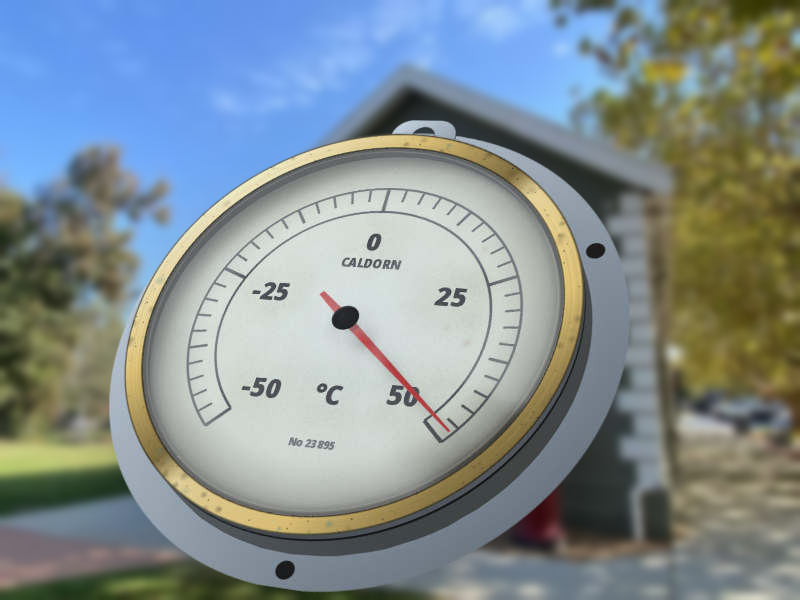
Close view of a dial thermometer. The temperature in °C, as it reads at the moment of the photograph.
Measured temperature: 48.75 °C
